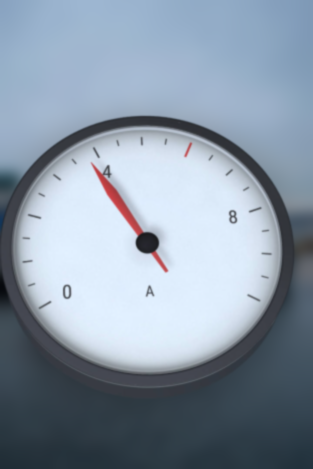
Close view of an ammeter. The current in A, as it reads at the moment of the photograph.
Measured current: 3.75 A
